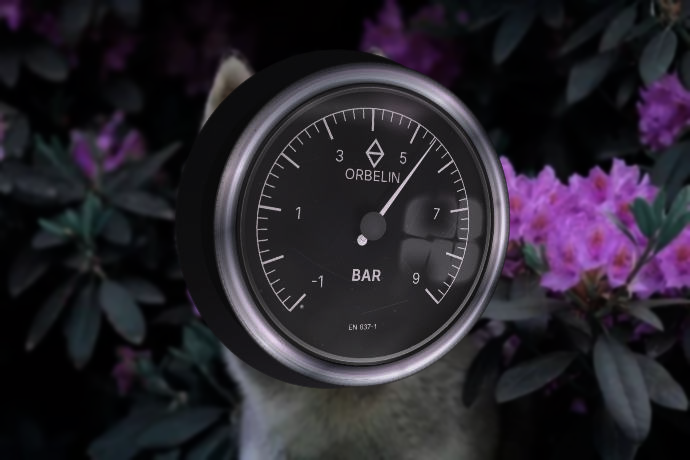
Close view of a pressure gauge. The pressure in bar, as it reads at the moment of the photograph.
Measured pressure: 5.4 bar
